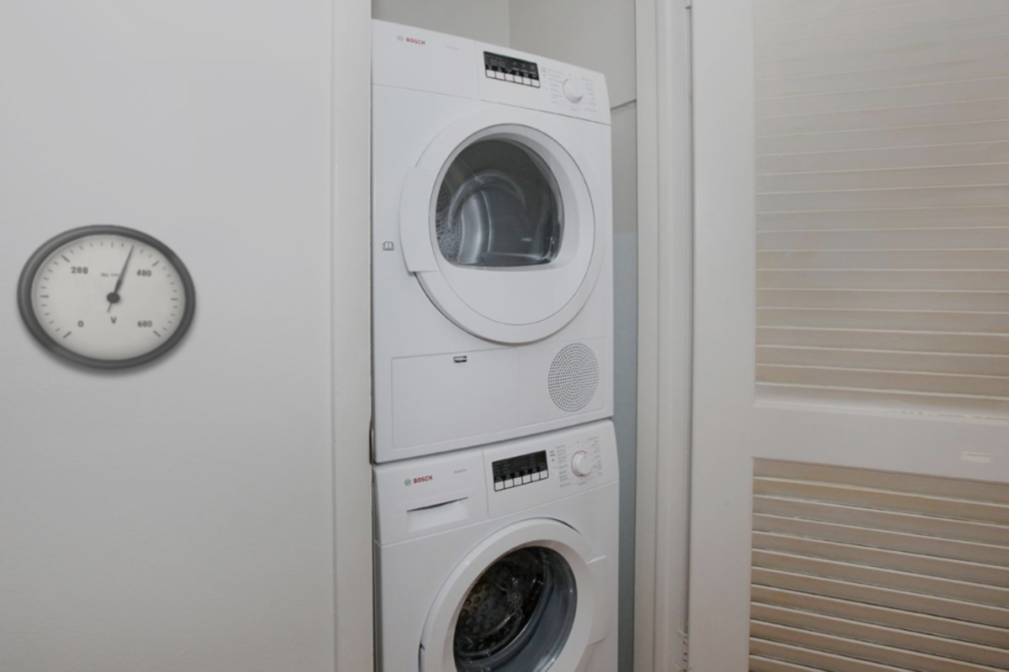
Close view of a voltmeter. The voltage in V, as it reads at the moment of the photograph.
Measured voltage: 340 V
